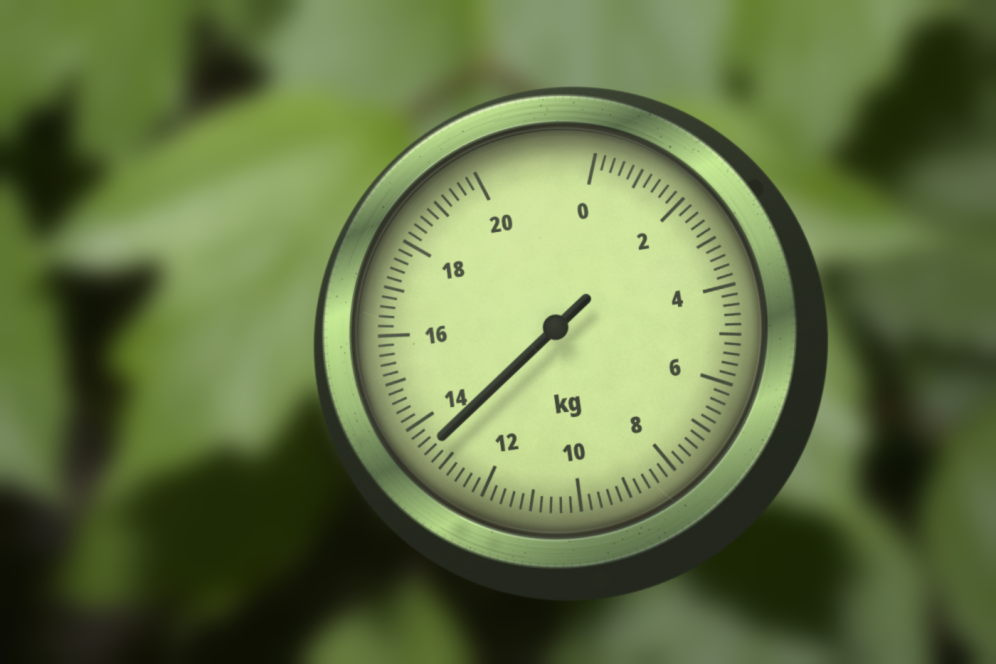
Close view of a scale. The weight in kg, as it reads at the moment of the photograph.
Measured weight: 13.4 kg
